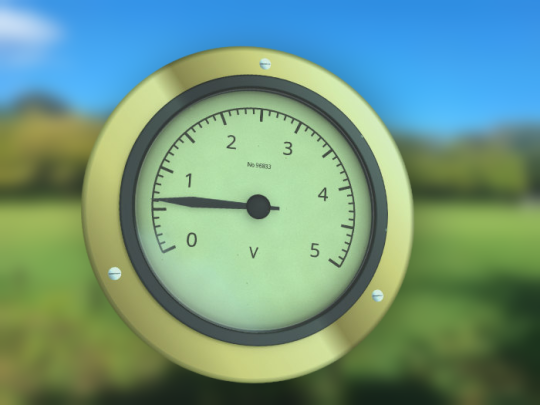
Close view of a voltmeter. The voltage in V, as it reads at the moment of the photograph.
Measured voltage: 0.6 V
